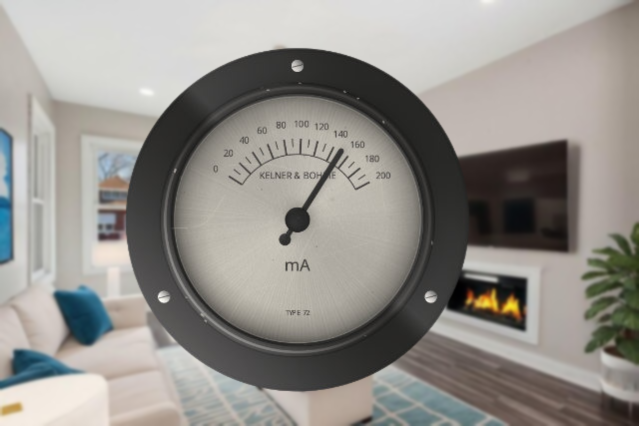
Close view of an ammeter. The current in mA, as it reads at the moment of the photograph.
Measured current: 150 mA
